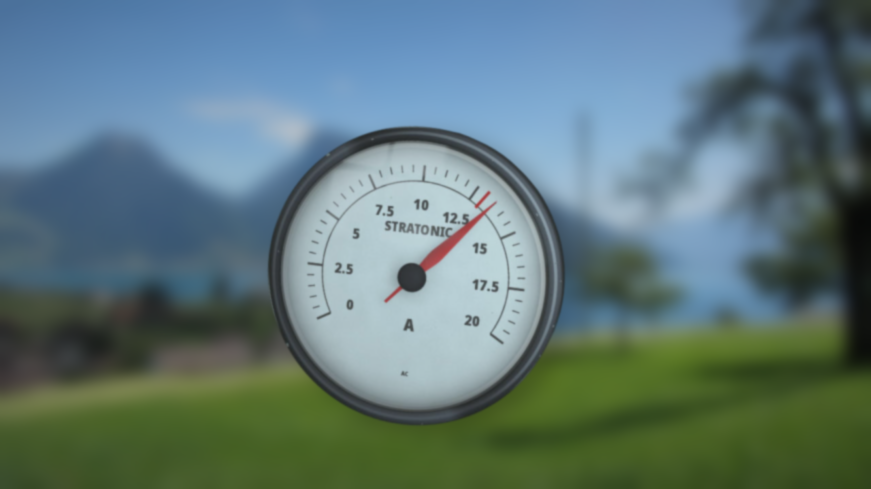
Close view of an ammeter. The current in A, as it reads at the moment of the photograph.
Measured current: 13.5 A
